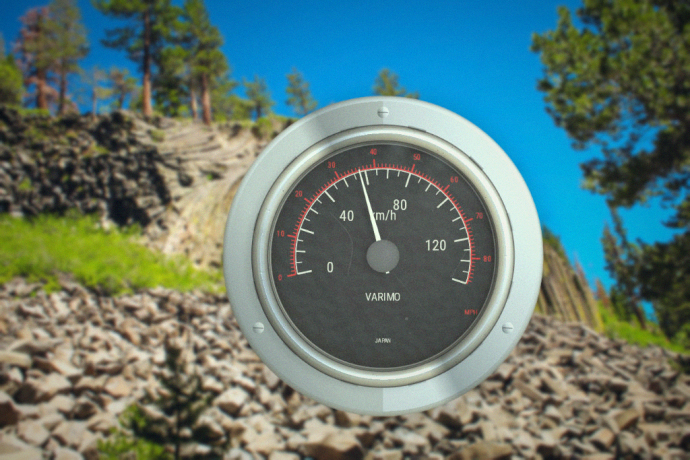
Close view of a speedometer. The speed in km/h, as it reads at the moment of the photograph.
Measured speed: 57.5 km/h
